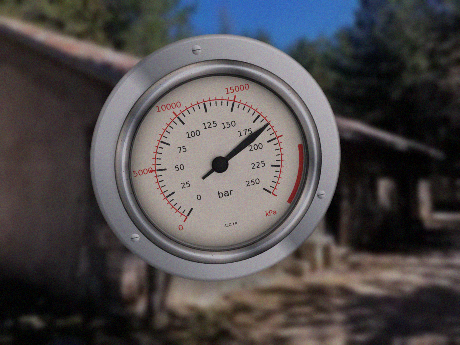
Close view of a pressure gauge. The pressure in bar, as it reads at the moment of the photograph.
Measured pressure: 185 bar
